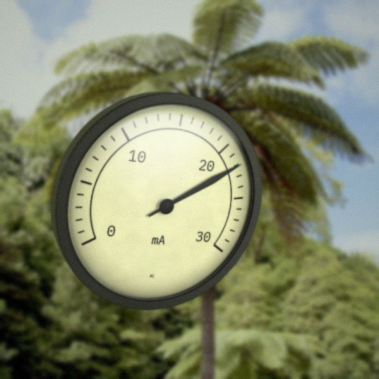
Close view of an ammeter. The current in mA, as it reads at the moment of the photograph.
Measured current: 22 mA
